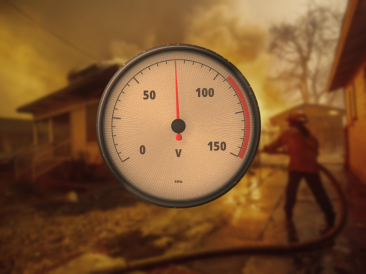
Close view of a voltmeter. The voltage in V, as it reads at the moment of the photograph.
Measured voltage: 75 V
